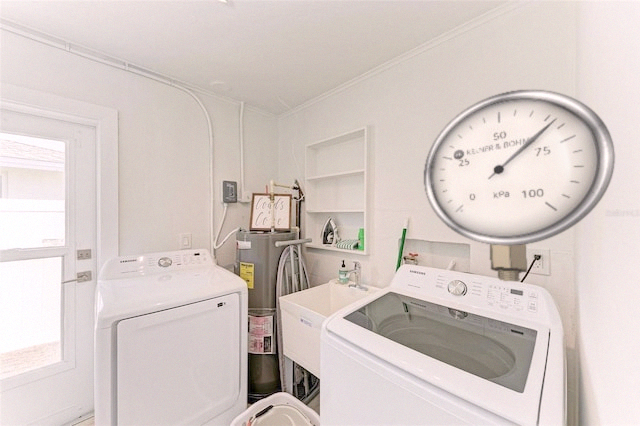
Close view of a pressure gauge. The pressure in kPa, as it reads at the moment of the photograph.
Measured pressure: 67.5 kPa
